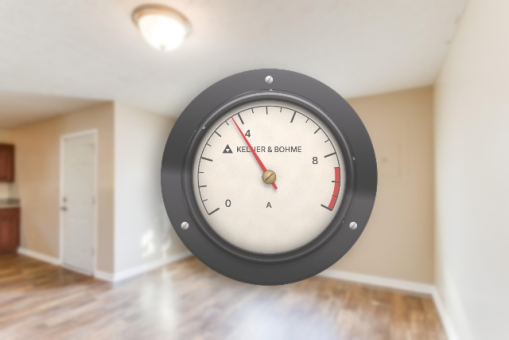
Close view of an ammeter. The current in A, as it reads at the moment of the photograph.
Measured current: 3.75 A
